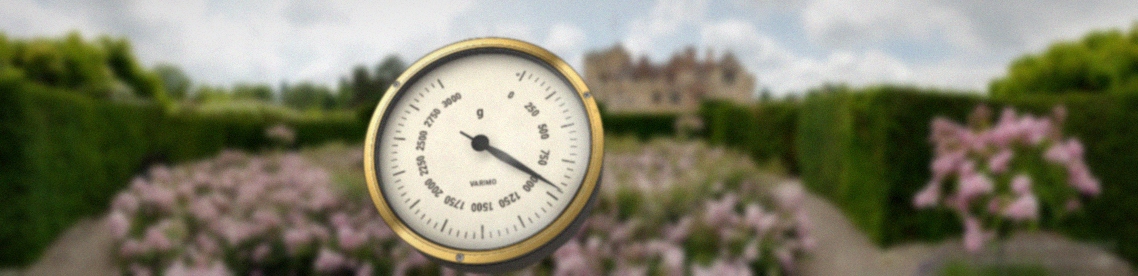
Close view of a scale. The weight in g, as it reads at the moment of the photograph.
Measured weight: 950 g
